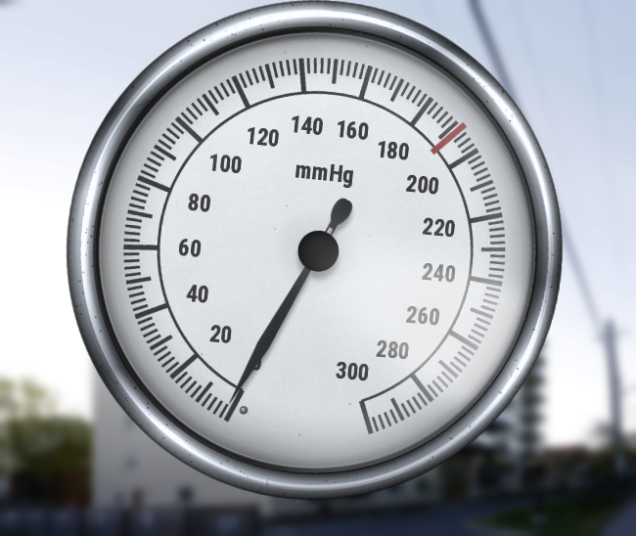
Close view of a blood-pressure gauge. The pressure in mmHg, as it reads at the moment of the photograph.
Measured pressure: 2 mmHg
